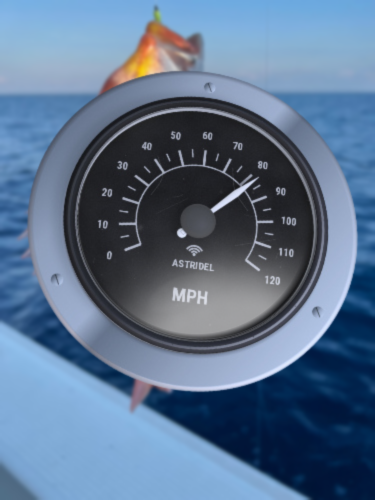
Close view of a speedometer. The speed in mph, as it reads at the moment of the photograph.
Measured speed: 82.5 mph
